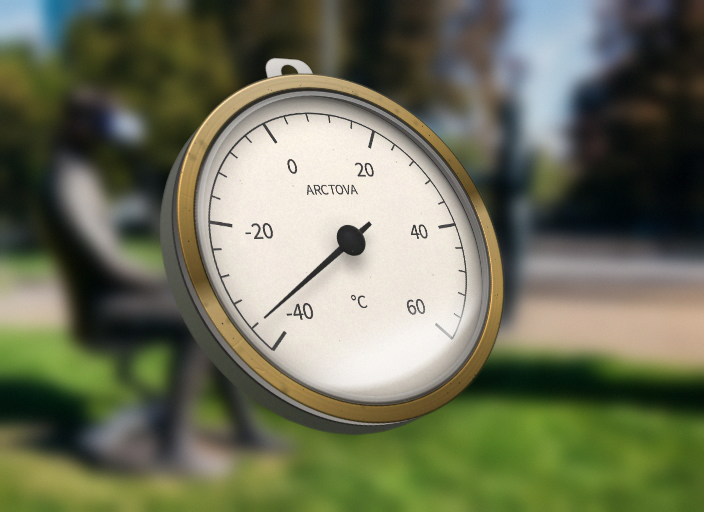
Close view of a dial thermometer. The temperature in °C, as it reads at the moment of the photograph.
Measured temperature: -36 °C
